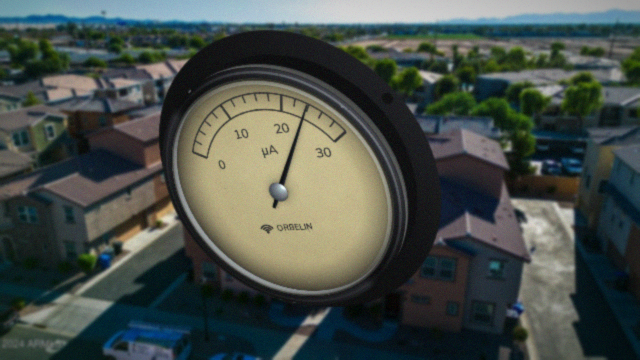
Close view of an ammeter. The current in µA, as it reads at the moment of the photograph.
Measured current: 24 µA
